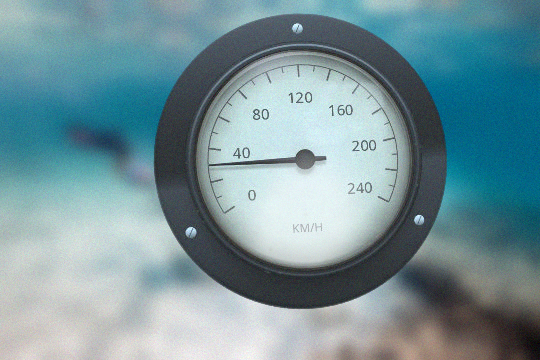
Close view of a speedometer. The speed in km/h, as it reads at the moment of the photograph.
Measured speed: 30 km/h
